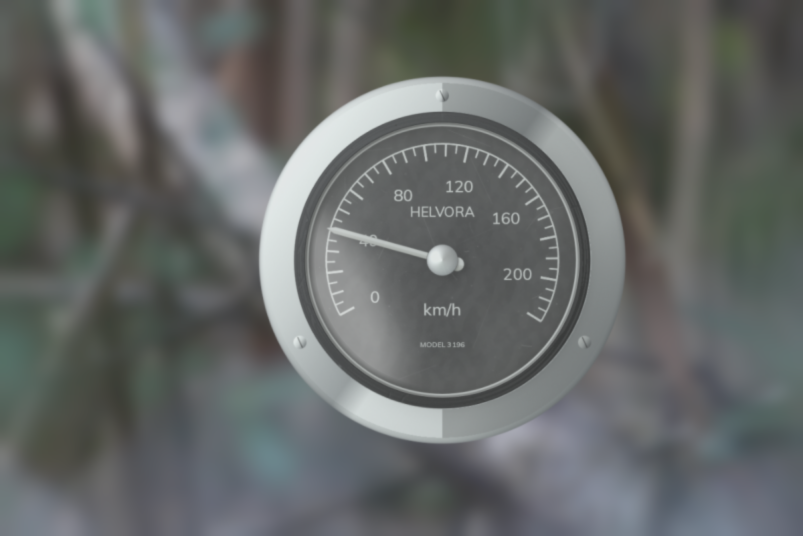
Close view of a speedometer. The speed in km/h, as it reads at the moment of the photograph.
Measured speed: 40 km/h
